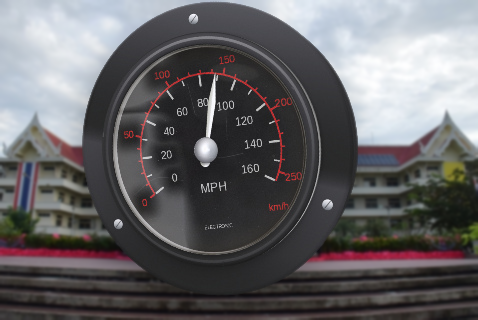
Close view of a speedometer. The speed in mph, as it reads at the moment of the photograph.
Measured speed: 90 mph
